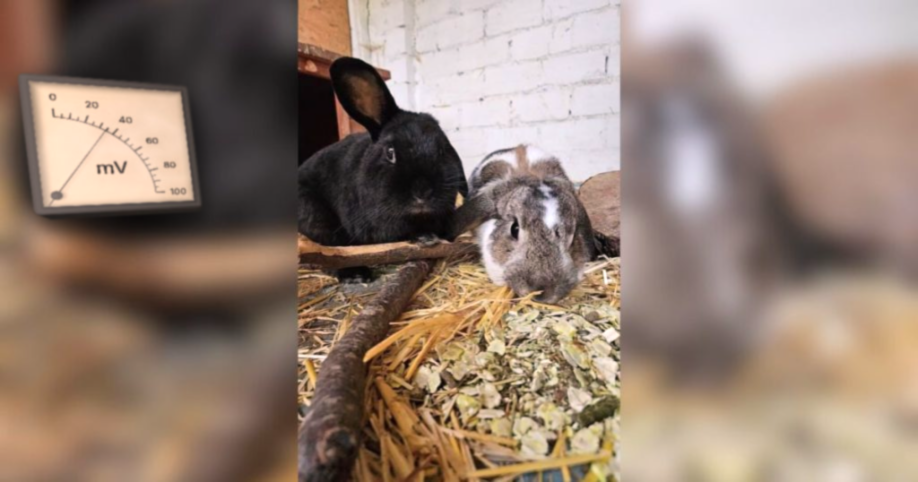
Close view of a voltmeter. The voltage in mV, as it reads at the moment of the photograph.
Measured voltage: 35 mV
